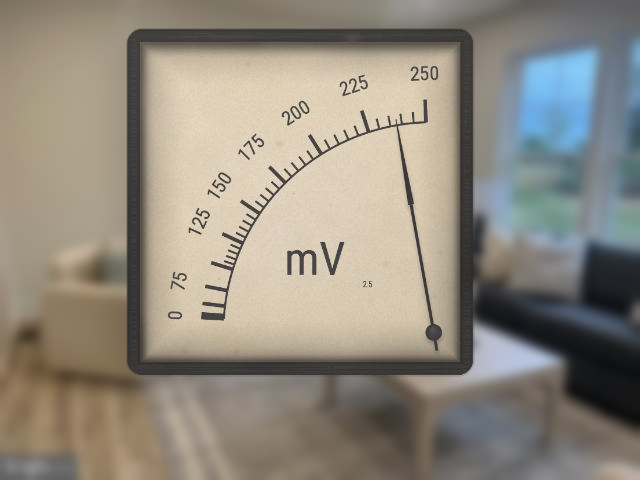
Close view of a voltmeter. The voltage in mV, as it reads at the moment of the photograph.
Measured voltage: 237.5 mV
